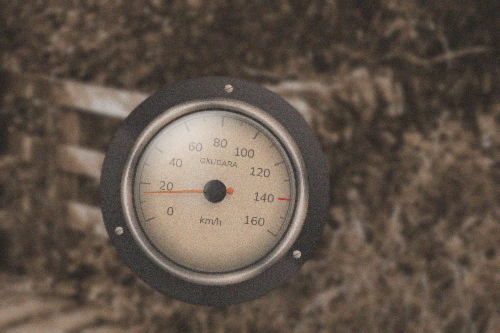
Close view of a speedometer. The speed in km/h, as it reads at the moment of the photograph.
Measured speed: 15 km/h
